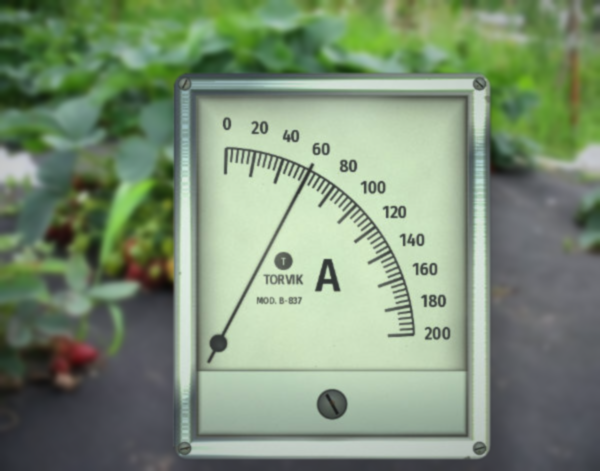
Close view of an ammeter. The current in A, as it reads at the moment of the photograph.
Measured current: 60 A
